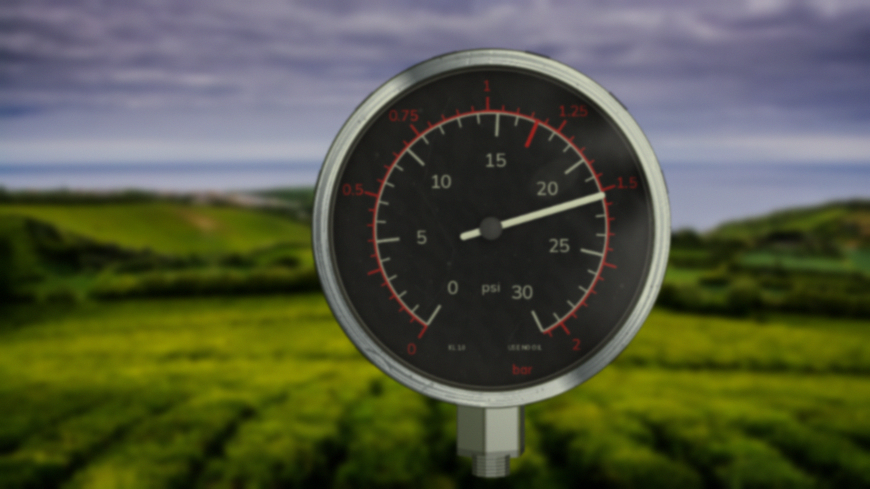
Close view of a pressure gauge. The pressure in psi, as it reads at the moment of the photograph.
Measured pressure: 22 psi
